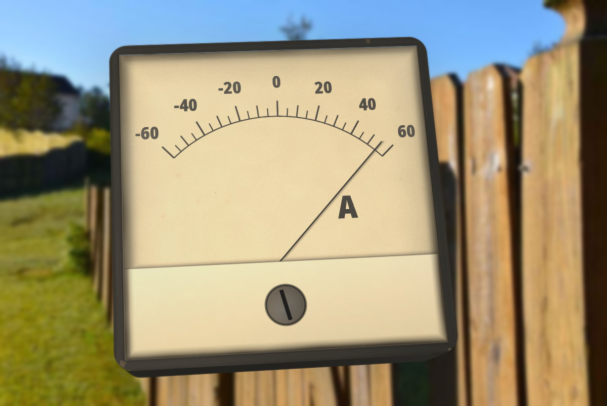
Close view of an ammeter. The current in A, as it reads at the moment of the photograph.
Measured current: 55 A
